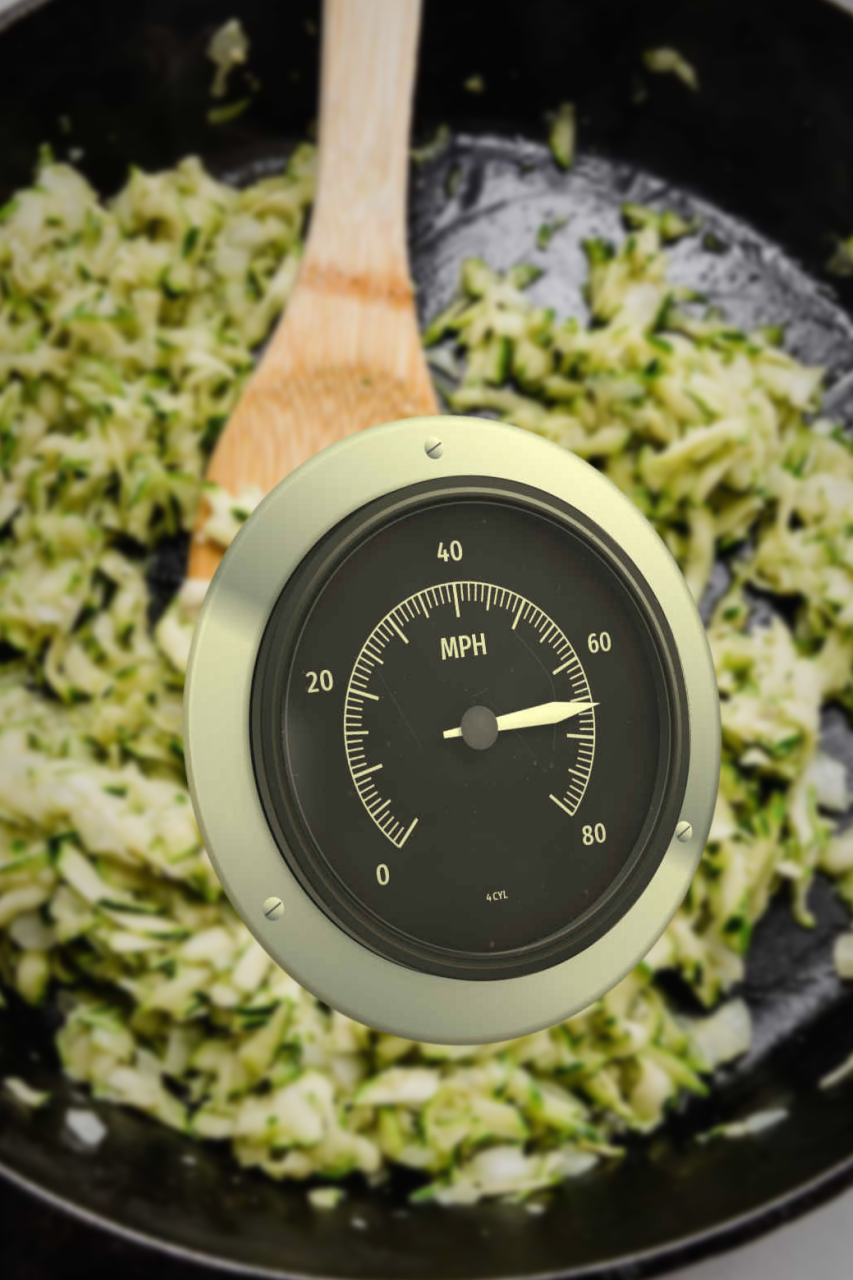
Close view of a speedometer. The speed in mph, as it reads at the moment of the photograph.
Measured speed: 66 mph
